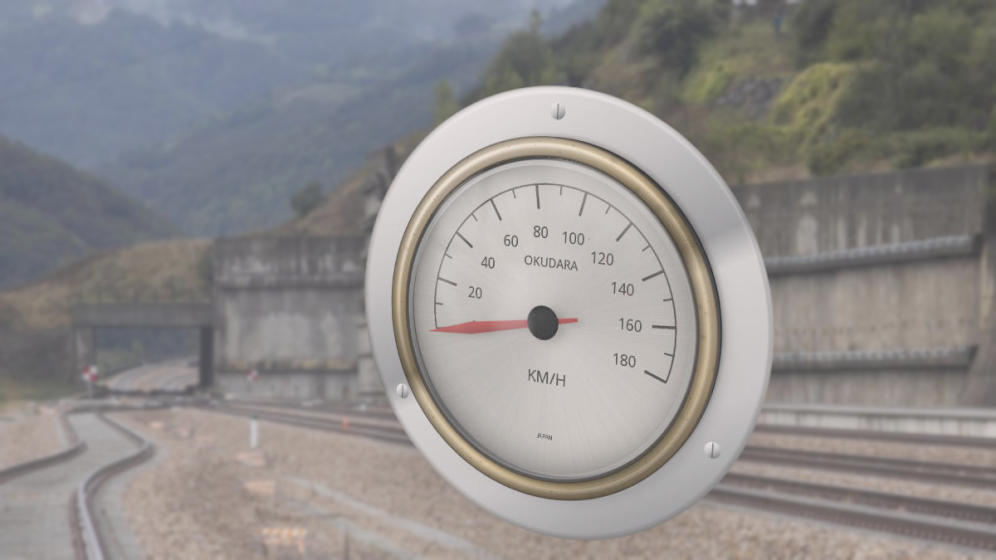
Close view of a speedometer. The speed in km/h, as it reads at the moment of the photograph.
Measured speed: 0 km/h
